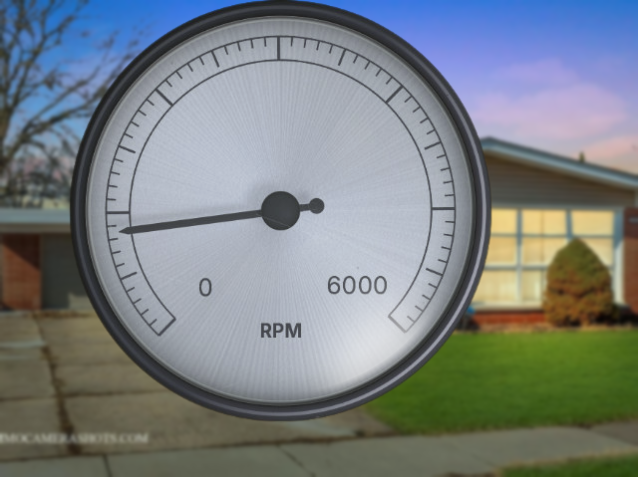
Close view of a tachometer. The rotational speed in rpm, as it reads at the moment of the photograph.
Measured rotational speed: 850 rpm
